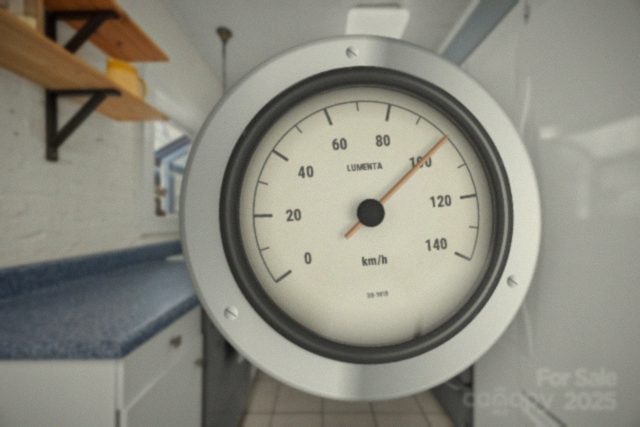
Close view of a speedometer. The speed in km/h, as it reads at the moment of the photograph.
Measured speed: 100 km/h
